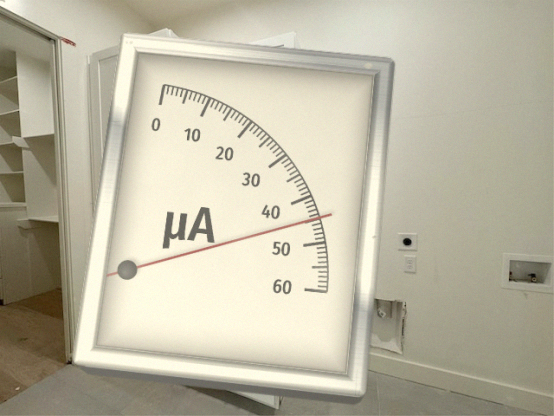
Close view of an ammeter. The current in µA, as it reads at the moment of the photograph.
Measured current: 45 µA
